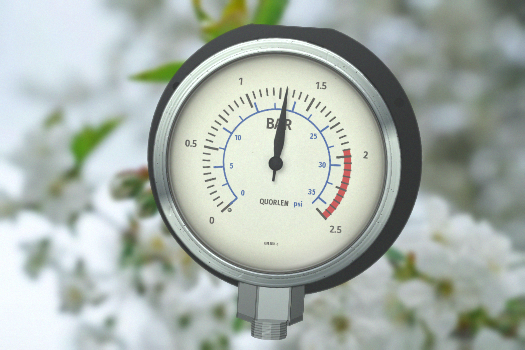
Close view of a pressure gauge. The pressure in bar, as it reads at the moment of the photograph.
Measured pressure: 1.3 bar
